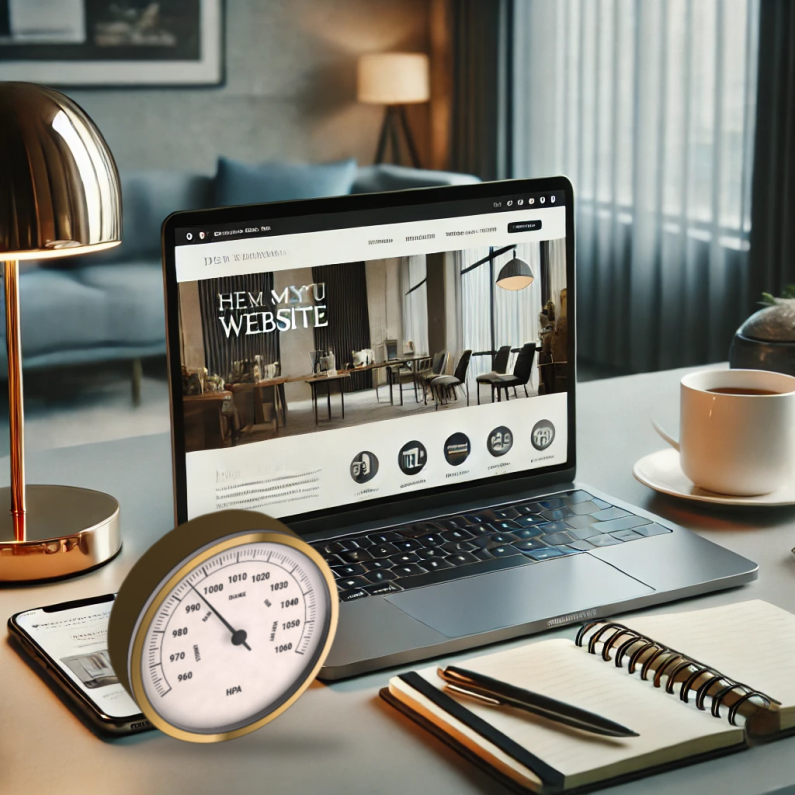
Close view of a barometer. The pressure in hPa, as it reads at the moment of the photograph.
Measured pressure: 995 hPa
